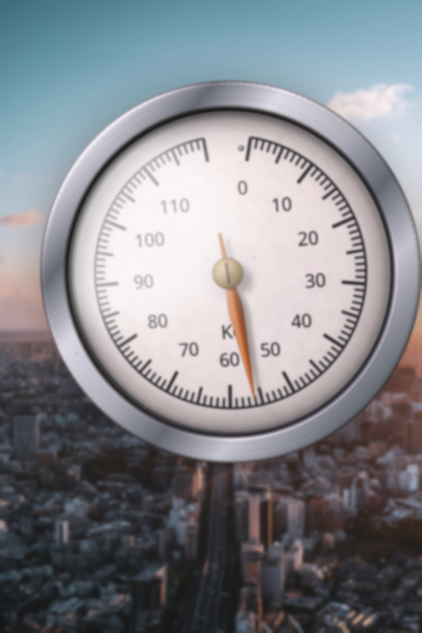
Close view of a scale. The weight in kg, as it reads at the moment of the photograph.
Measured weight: 56 kg
